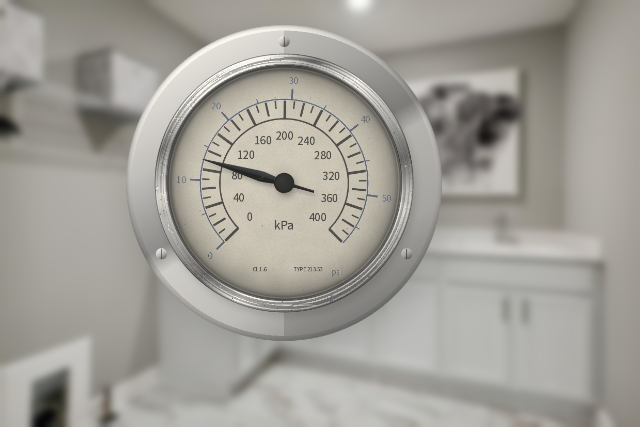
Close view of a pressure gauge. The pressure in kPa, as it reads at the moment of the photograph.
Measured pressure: 90 kPa
